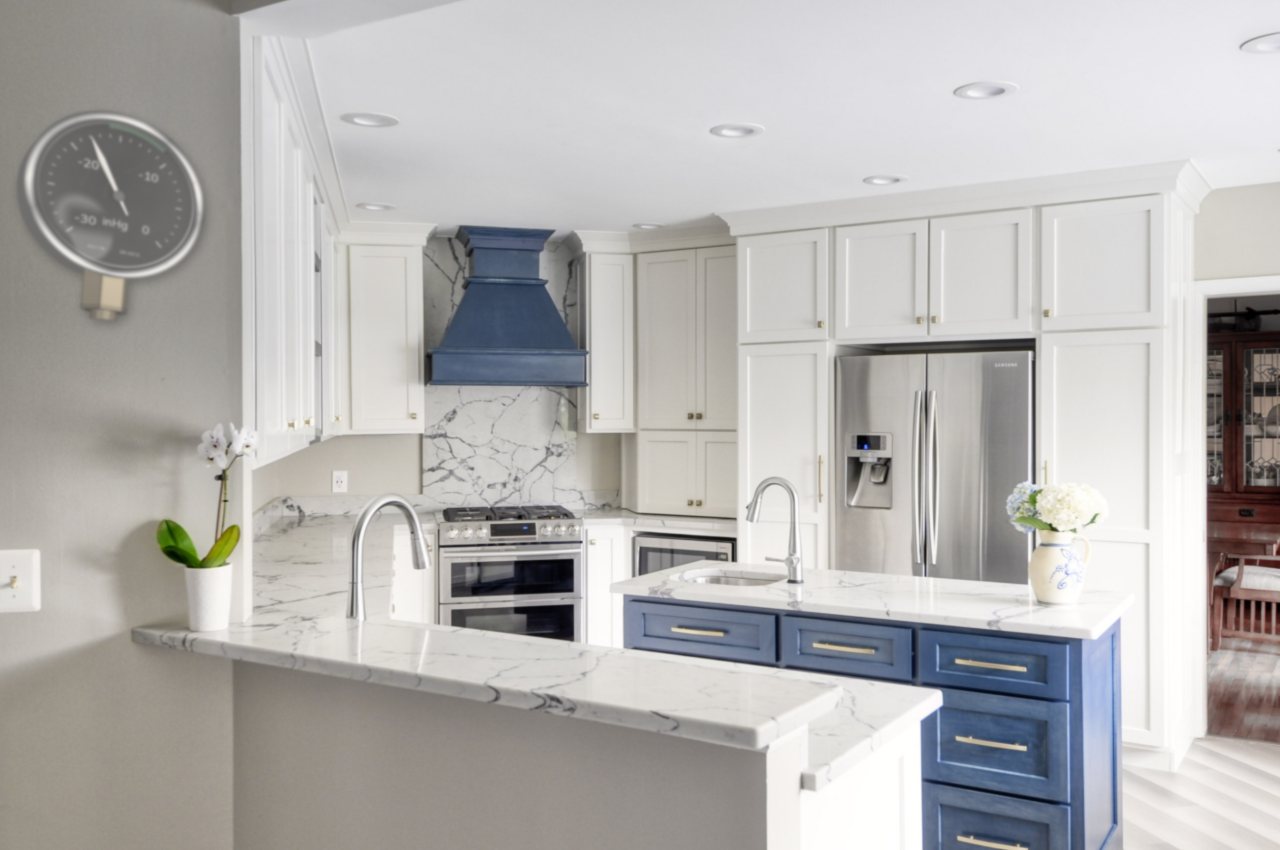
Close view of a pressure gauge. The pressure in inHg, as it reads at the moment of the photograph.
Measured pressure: -18 inHg
